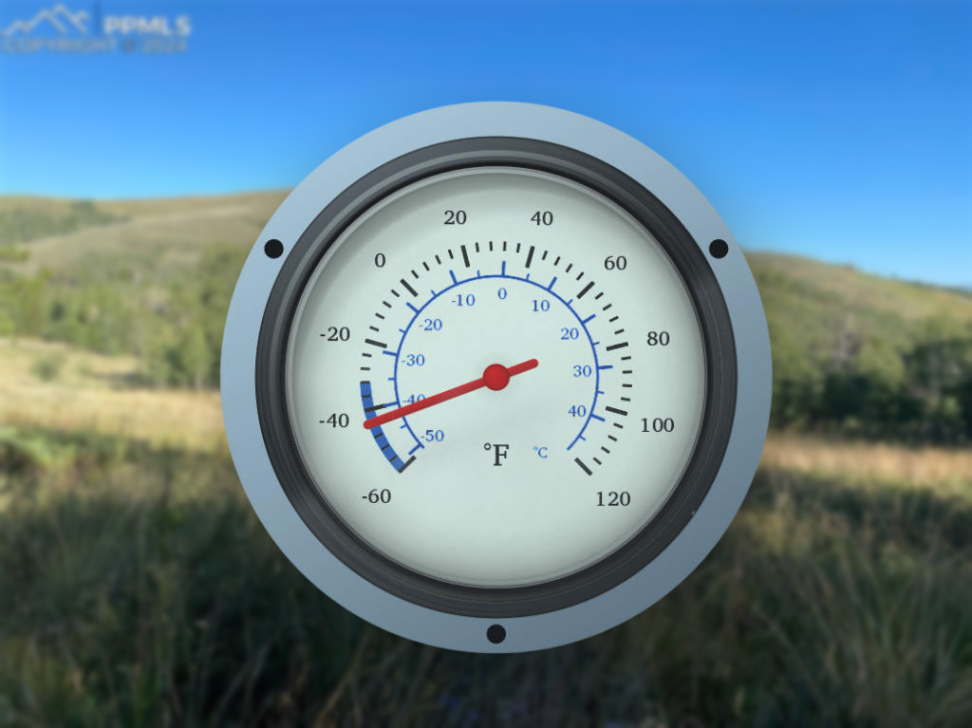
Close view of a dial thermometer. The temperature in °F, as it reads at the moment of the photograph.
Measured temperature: -44 °F
